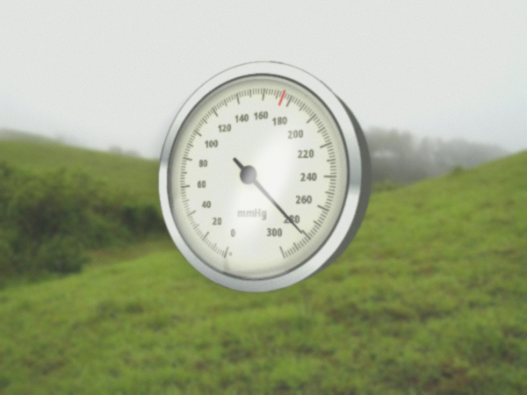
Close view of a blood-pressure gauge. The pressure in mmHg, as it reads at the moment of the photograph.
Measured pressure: 280 mmHg
